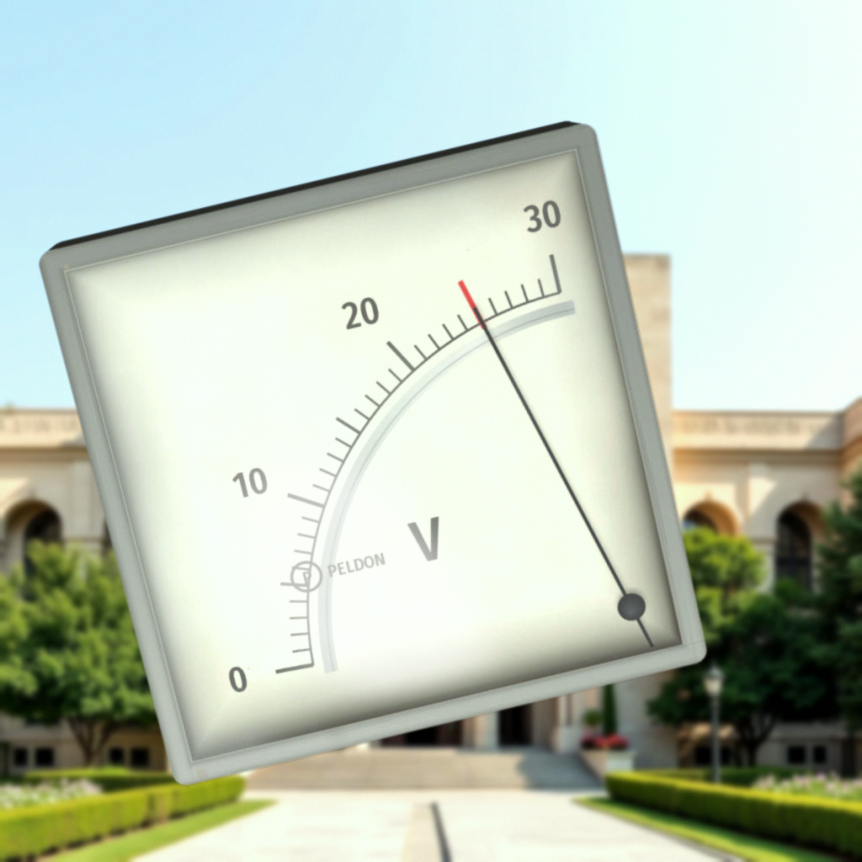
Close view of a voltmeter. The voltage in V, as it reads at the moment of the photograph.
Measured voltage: 25 V
